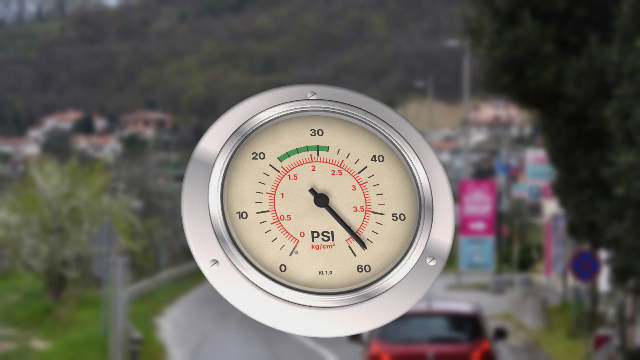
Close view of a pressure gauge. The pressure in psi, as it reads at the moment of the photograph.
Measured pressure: 58 psi
